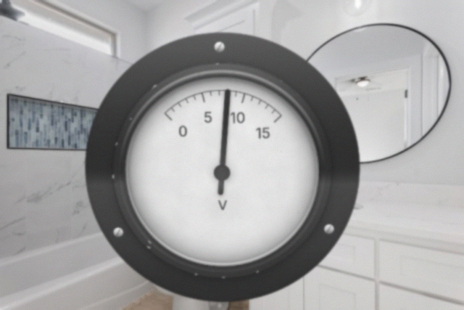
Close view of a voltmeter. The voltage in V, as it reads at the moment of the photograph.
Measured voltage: 8 V
